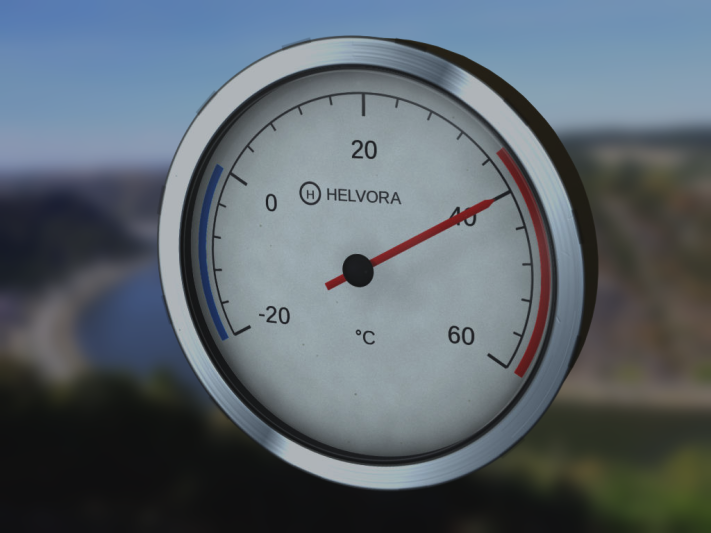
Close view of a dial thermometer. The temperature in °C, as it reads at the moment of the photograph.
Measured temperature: 40 °C
